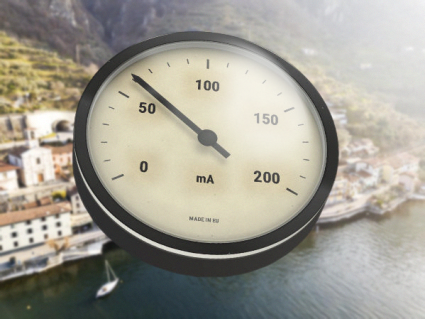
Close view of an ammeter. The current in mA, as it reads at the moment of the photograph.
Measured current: 60 mA
